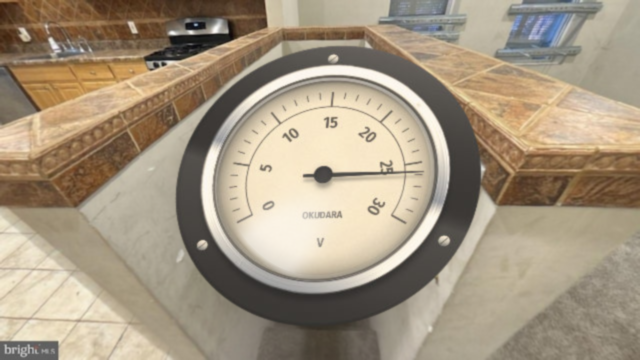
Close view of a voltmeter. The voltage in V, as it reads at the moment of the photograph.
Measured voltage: 26 V
